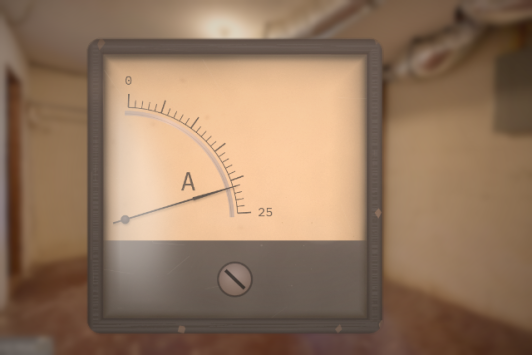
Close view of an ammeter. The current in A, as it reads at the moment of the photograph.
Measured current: 21 A
